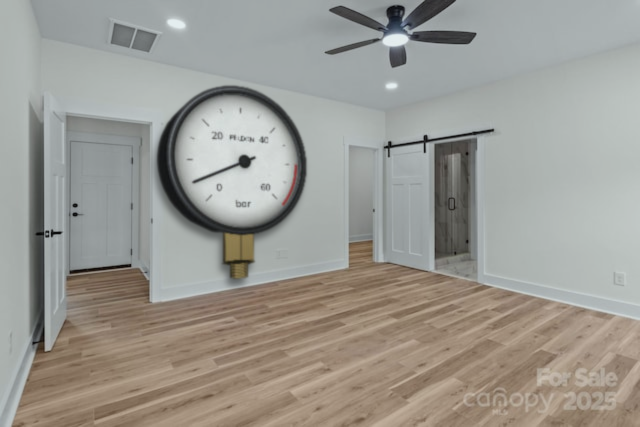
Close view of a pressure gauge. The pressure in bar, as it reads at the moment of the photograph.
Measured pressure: 5 bar
